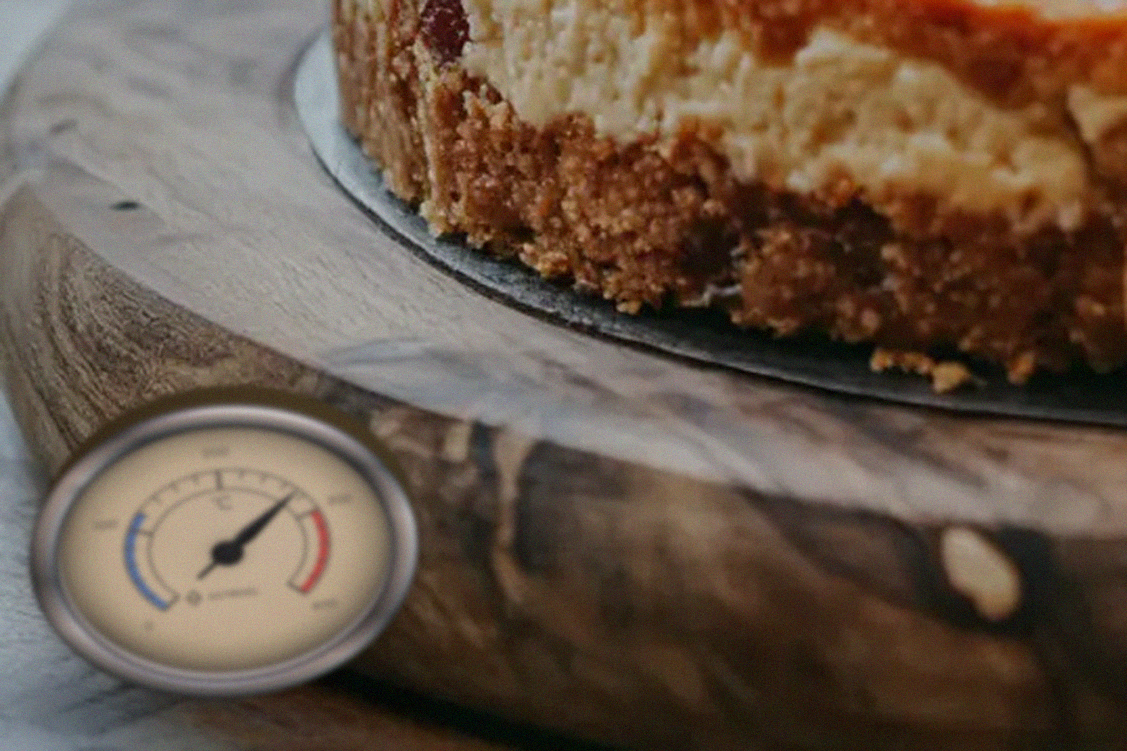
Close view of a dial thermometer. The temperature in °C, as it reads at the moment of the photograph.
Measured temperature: 270 °C
